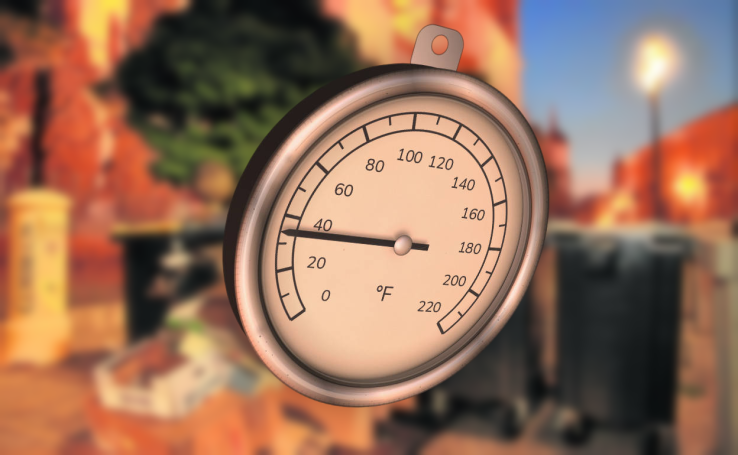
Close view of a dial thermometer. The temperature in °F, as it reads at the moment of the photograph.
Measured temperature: 35 °F
